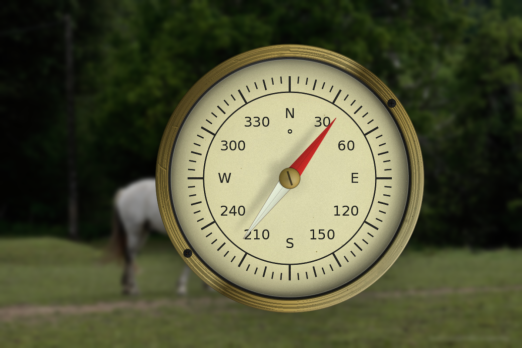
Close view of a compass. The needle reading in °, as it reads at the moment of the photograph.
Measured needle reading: 37.5 °
